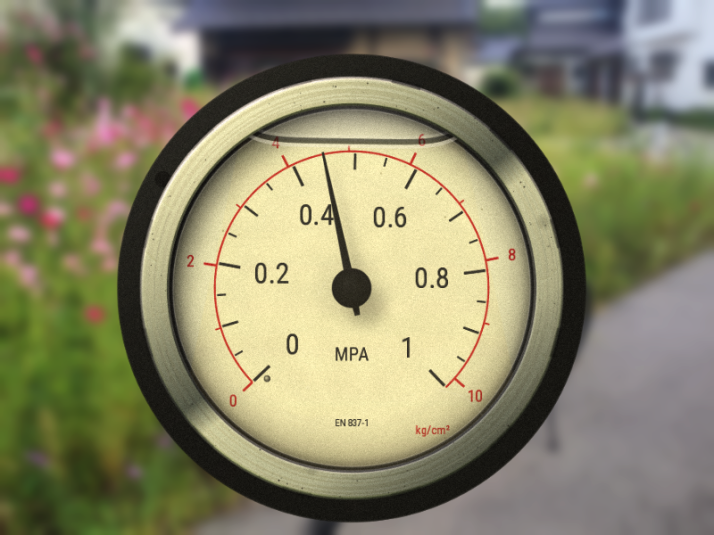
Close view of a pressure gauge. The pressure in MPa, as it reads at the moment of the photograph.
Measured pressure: 0.45 MPa
